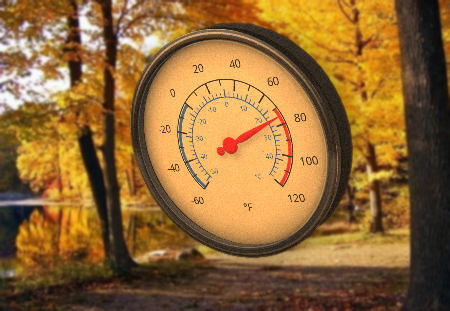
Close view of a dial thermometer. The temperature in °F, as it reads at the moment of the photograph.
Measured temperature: 75 °F
